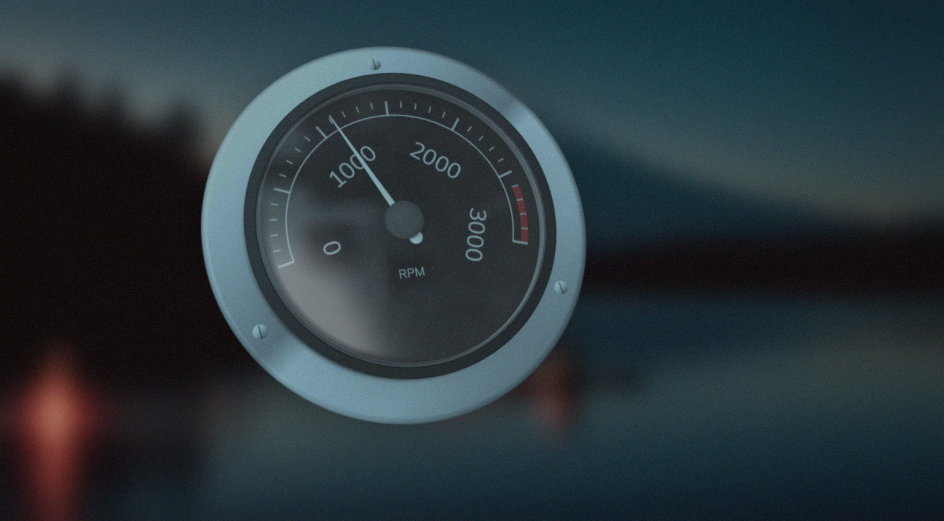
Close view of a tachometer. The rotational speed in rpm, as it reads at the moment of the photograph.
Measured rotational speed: 1100 rpm
